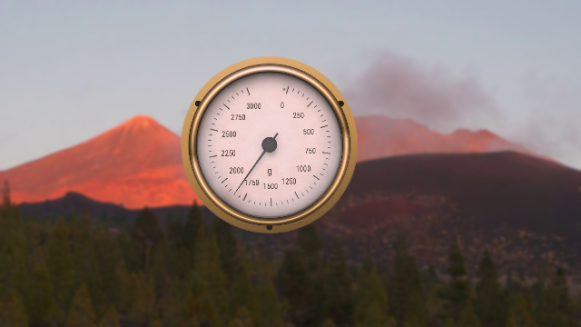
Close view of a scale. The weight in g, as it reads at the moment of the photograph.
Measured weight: 1850 g
